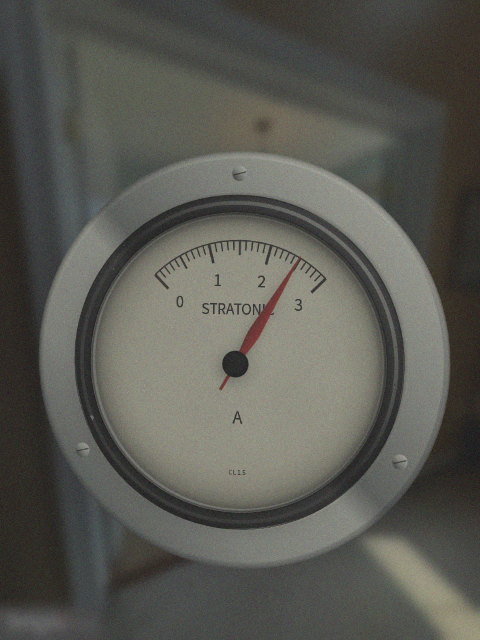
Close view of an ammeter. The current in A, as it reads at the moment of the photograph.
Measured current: 2.5 A
